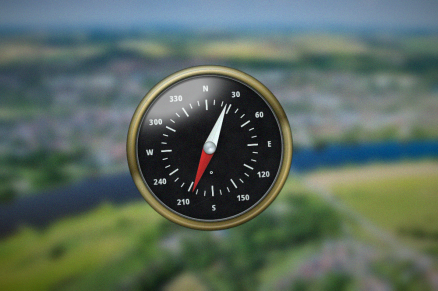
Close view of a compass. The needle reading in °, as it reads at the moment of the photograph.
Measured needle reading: 205 °
